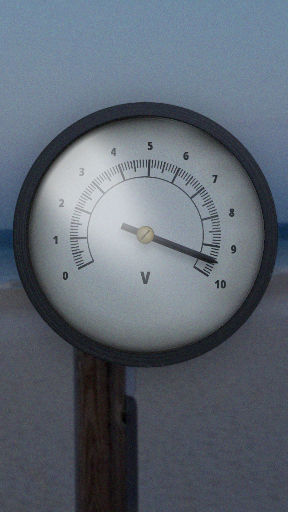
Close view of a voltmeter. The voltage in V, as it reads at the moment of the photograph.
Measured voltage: 9.5 V
